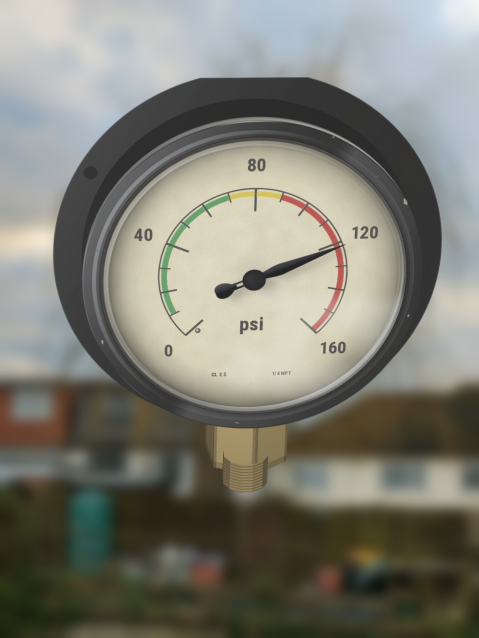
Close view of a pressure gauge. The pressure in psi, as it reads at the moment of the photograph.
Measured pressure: 120 psi
